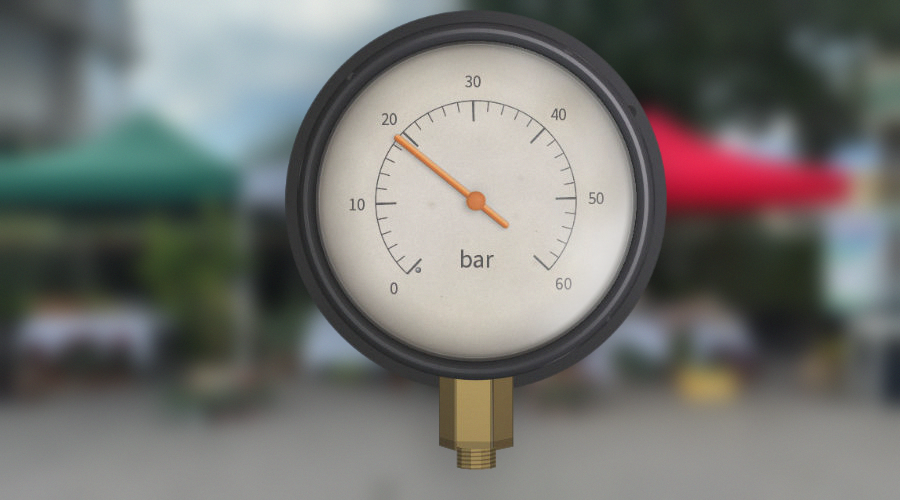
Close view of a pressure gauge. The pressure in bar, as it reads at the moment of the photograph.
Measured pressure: 19 bar
